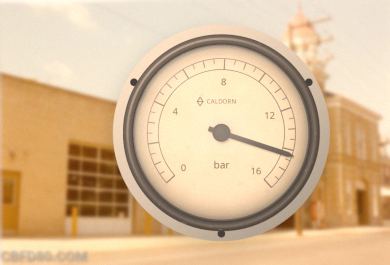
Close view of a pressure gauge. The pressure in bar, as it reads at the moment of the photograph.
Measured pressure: 14.25 bar
